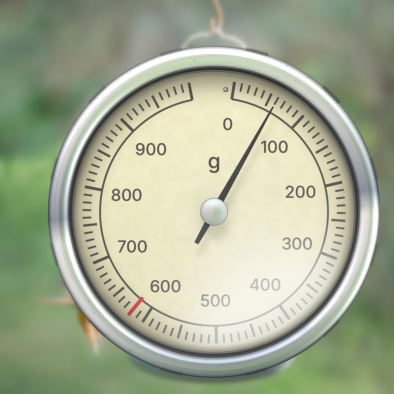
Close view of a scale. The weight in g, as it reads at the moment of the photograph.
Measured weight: 60 g
